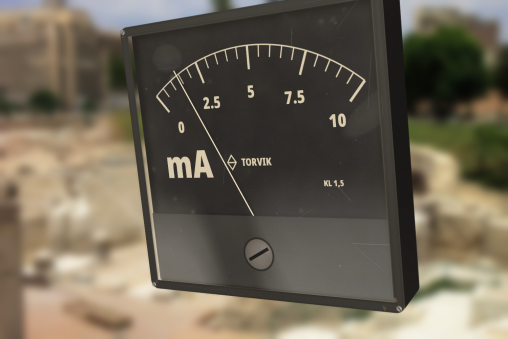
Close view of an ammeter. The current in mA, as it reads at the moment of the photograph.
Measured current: 1.5 mA
